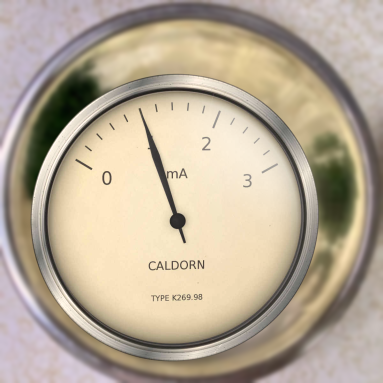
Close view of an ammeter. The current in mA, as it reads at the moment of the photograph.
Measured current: 1 mA
